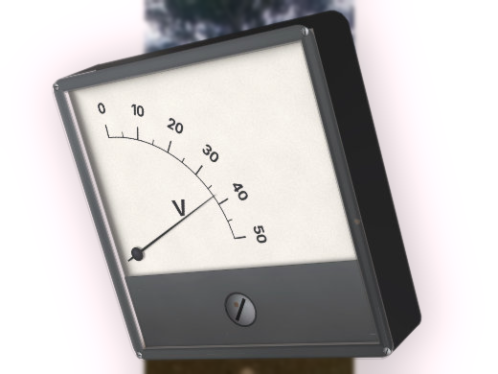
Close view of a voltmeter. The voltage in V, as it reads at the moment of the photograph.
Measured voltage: 37.5 V
